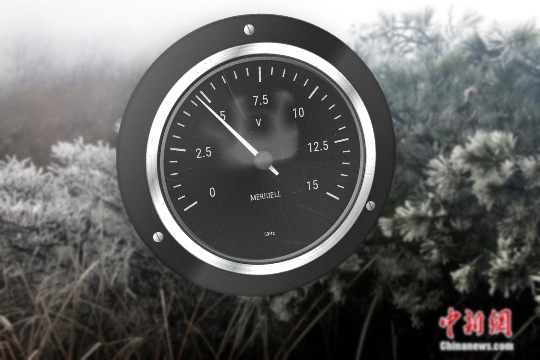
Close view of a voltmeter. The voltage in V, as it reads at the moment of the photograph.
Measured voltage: 4.75 V
